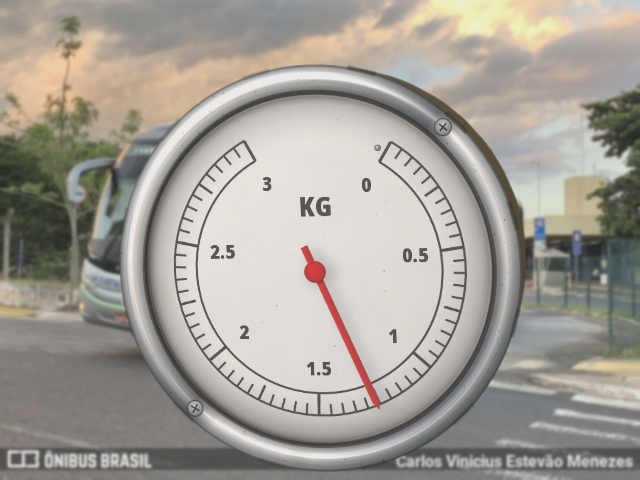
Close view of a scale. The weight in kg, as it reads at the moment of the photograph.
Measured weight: 1.25 kg
